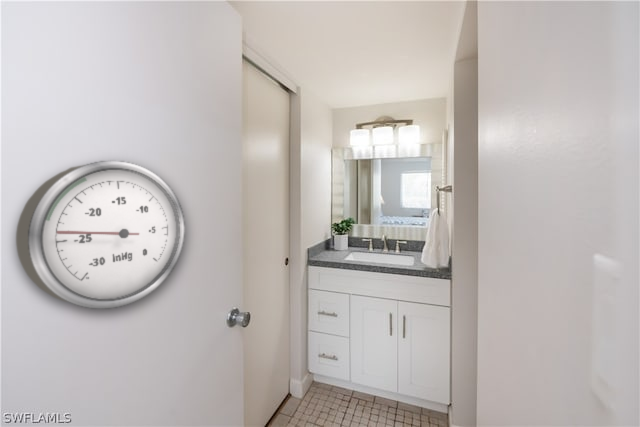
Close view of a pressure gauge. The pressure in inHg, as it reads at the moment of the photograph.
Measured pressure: -24 inHg
